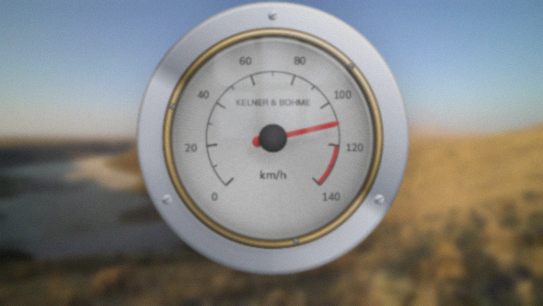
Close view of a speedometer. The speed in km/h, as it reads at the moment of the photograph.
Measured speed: 110 km/h
